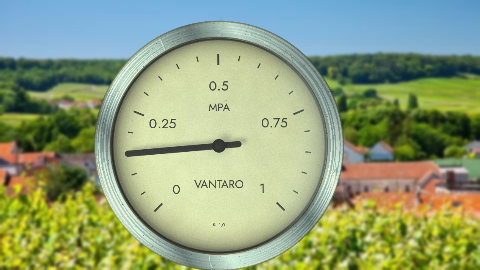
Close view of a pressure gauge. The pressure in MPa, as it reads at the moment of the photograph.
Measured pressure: 0.15 MPa
